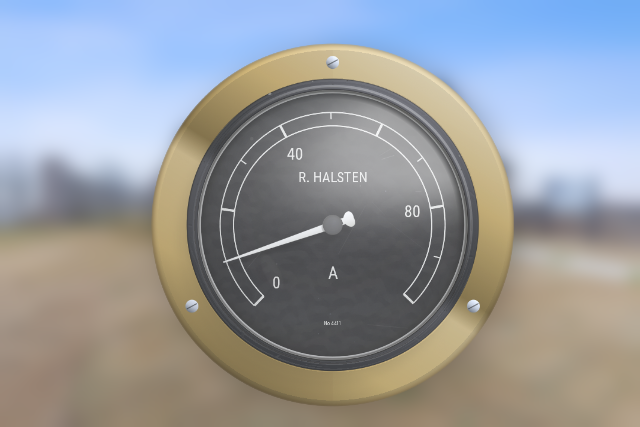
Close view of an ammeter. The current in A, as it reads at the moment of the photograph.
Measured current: 10 A
